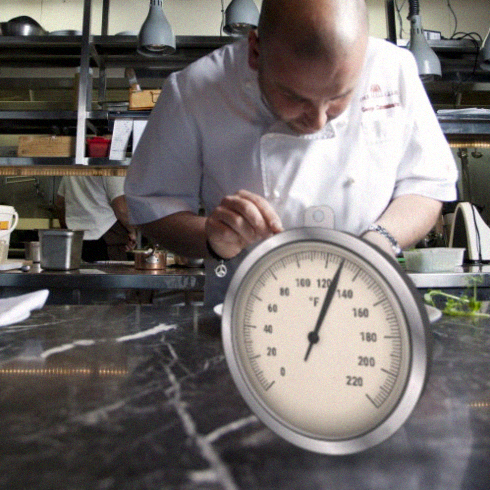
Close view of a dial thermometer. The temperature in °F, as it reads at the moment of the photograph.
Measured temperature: 130 °F
